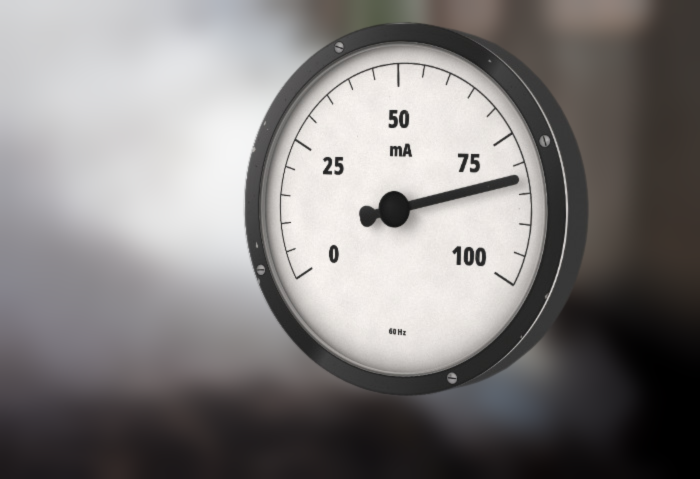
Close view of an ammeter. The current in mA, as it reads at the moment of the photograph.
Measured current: 82.5 mA
